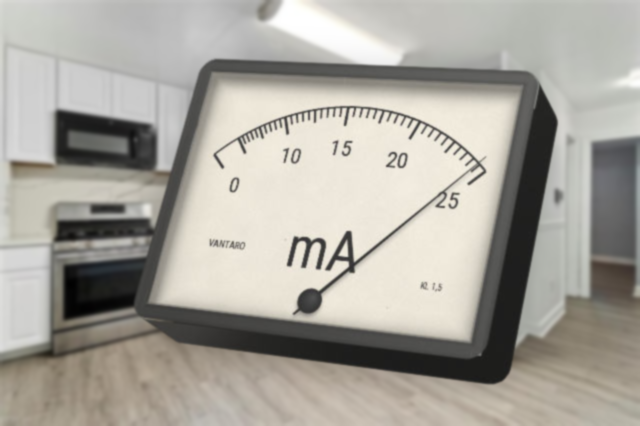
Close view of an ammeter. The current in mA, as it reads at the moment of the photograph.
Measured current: 24.5 mA
